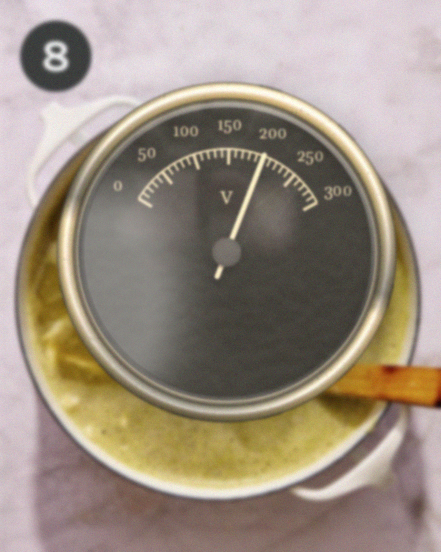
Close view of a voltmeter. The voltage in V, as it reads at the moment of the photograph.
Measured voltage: 200 V
